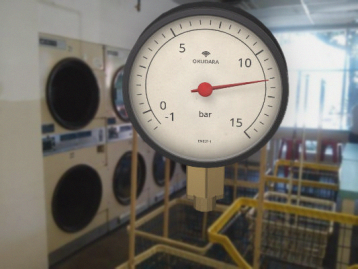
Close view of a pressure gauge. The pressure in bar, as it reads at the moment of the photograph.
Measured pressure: 11.5 bar
